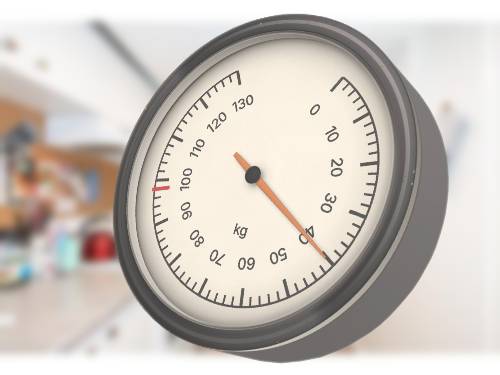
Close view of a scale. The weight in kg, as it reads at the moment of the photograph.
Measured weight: 40 kg
